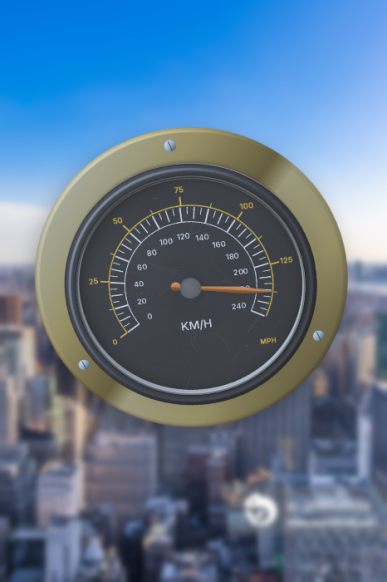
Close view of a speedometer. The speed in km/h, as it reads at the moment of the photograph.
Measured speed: 220 km/h
